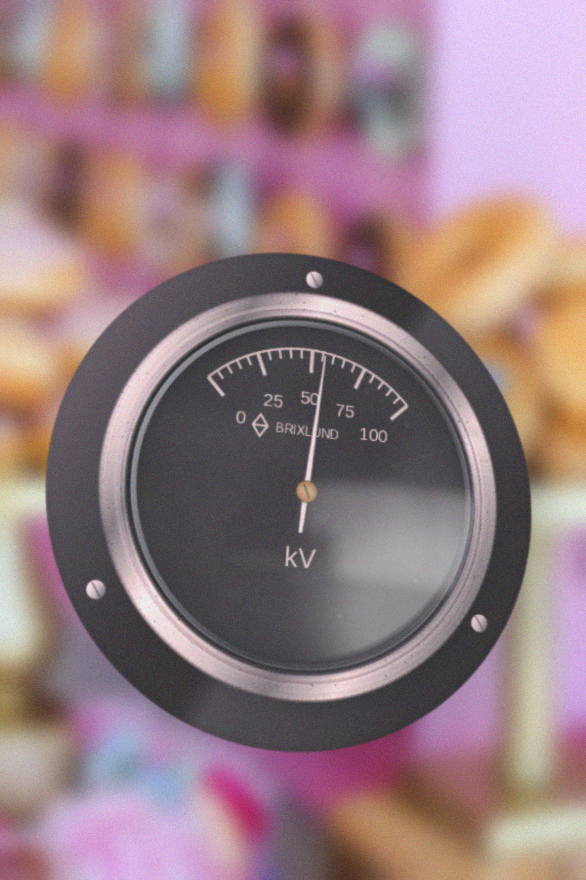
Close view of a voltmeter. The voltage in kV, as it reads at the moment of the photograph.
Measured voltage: 55 kV
